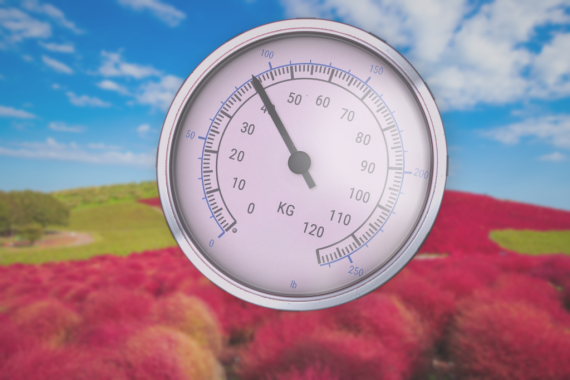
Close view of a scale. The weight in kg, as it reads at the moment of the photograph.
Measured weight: 41 kg
